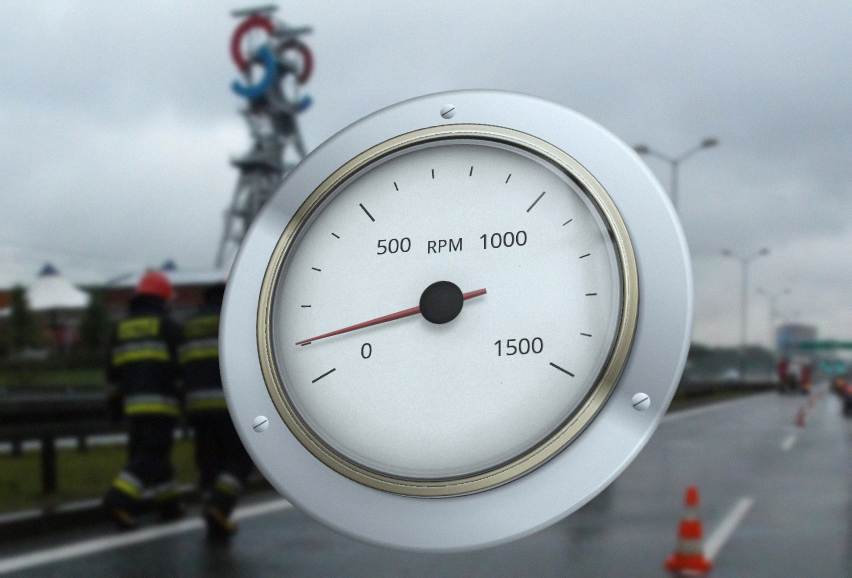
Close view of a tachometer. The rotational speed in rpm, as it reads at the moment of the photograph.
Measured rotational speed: 100 rpm
